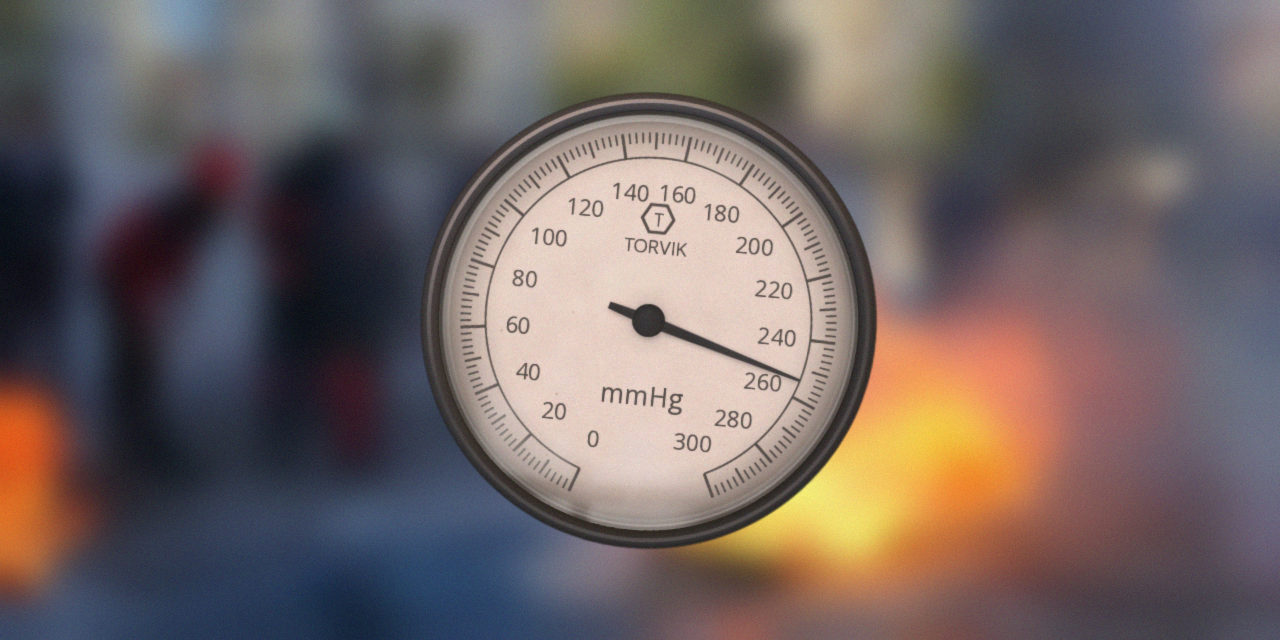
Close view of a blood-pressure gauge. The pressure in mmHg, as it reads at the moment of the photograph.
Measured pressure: 254 mmHg
